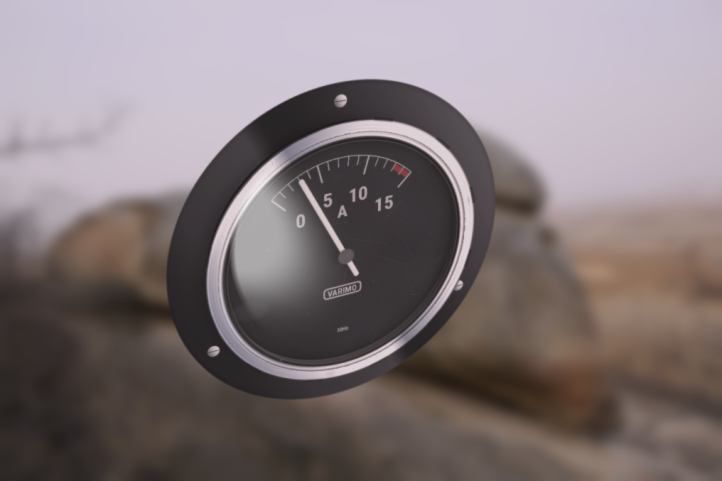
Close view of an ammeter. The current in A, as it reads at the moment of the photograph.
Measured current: 3 A
